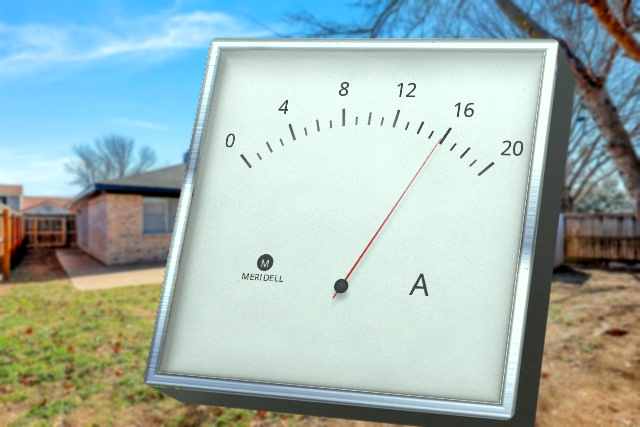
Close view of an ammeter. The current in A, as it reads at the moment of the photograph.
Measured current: 16 A
